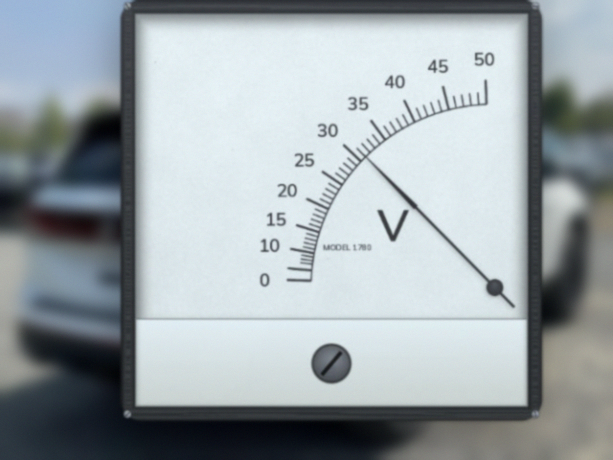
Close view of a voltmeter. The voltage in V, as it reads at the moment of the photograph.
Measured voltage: 31 V
